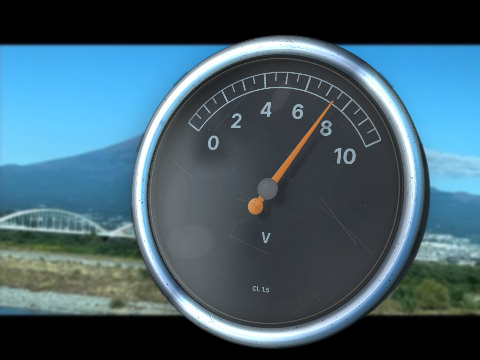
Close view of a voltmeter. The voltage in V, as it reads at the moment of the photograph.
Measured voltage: 7.5 V
